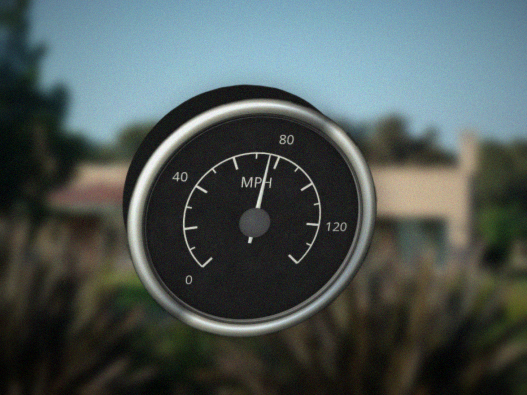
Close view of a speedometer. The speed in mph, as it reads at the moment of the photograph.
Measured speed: 75 mph
